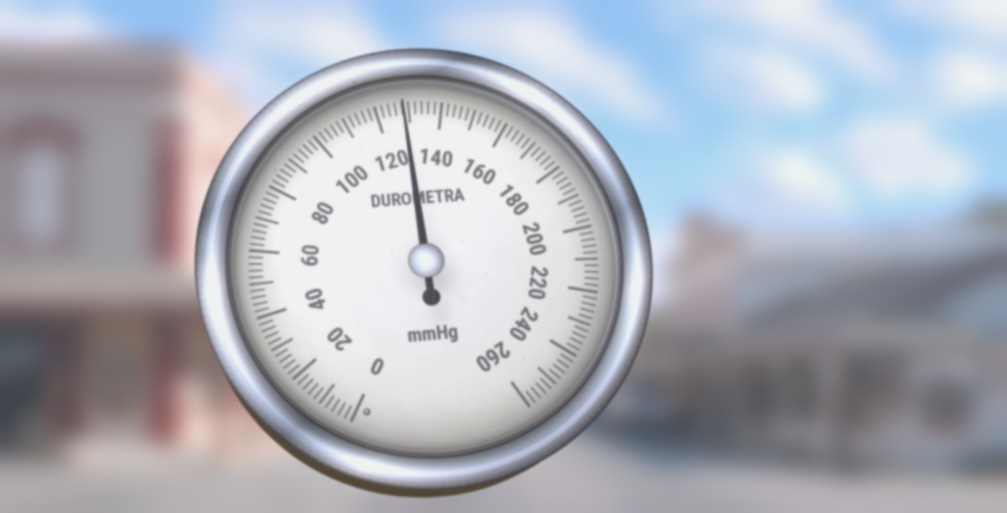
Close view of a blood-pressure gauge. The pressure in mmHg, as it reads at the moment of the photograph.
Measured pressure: 128 mmHg
